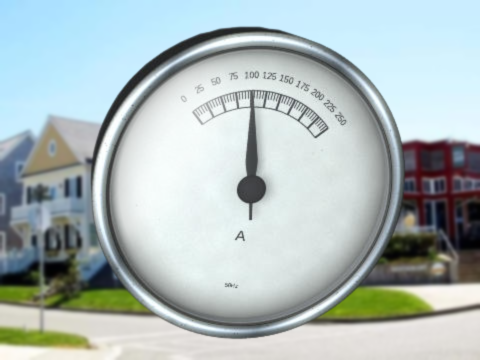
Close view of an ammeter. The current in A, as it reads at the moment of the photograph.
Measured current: 100 A
